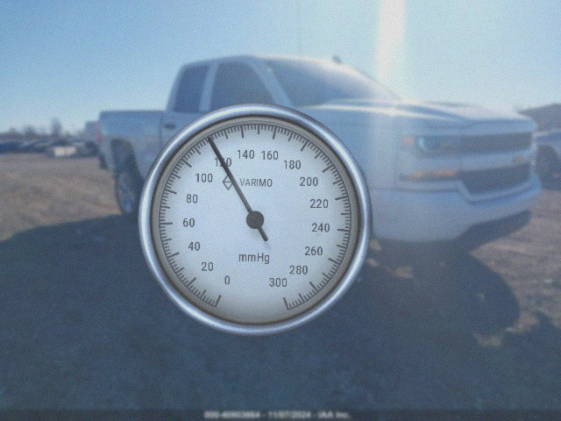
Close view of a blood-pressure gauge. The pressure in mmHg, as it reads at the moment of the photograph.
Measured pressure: 120 mmHg
